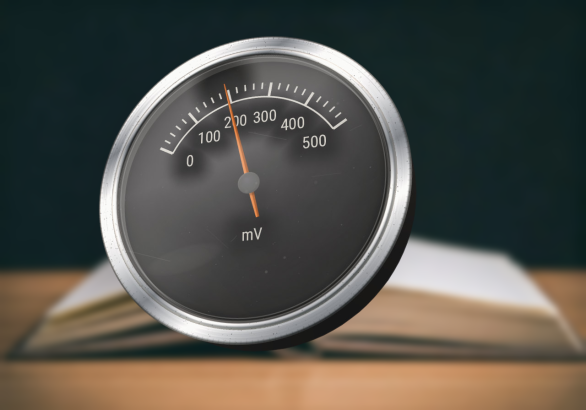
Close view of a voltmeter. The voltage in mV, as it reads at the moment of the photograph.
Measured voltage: 200 mV
